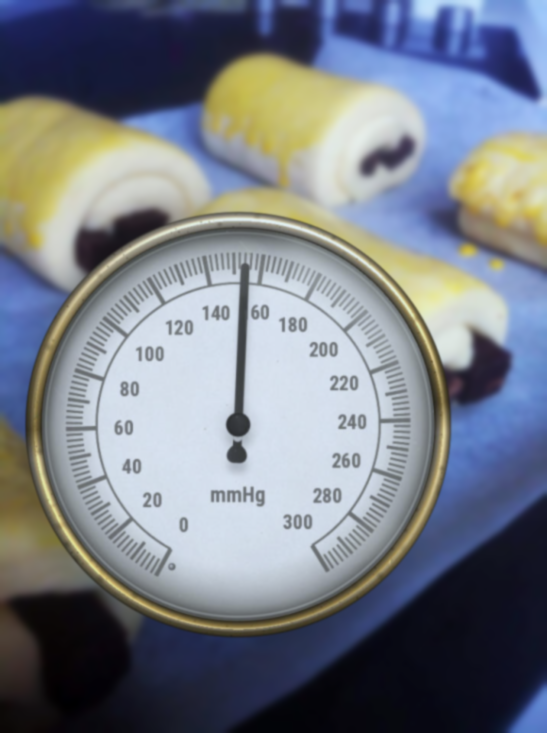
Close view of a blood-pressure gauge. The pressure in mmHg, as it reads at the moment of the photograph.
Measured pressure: 154 mmHg
